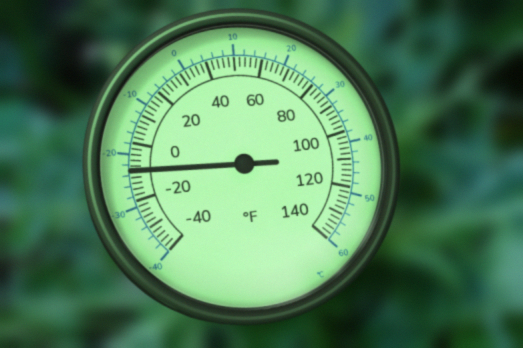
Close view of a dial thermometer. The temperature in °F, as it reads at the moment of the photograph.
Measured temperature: -10 °F
